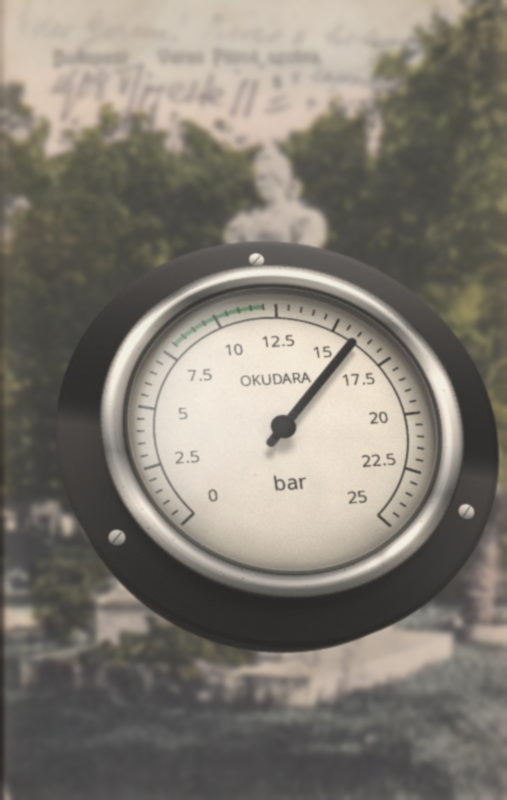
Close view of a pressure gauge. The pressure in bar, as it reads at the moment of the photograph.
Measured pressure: 16 bar
